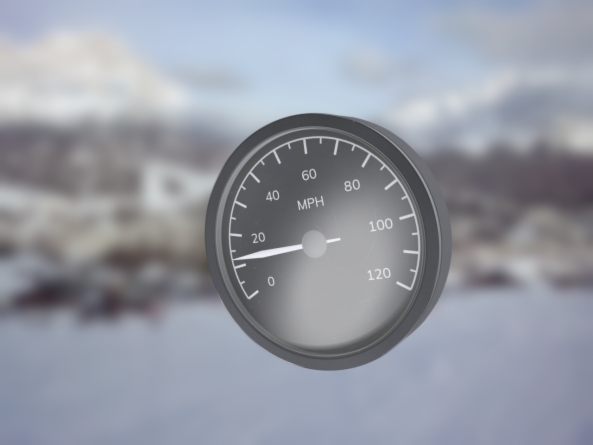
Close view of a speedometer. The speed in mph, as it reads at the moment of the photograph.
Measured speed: 12.5 mph
